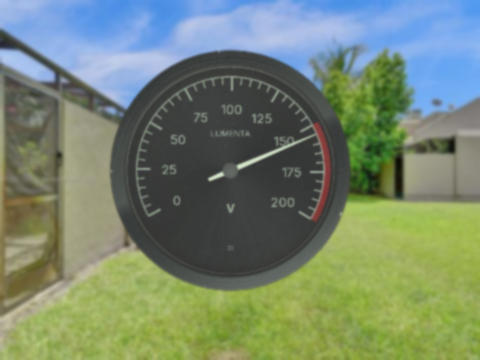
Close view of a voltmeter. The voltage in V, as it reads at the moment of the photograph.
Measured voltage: 155 V
